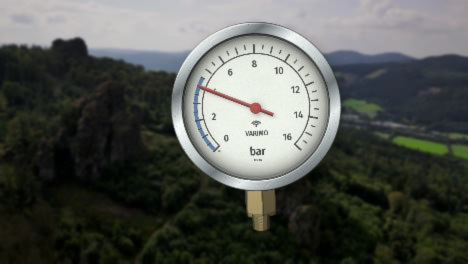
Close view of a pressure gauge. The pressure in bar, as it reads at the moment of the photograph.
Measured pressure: 4 bar
